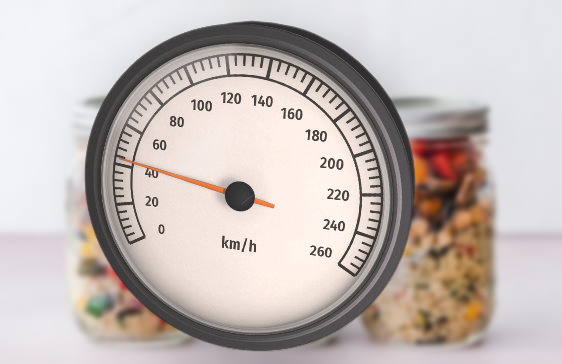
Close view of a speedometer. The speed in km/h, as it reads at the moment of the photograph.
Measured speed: 44 km/h
